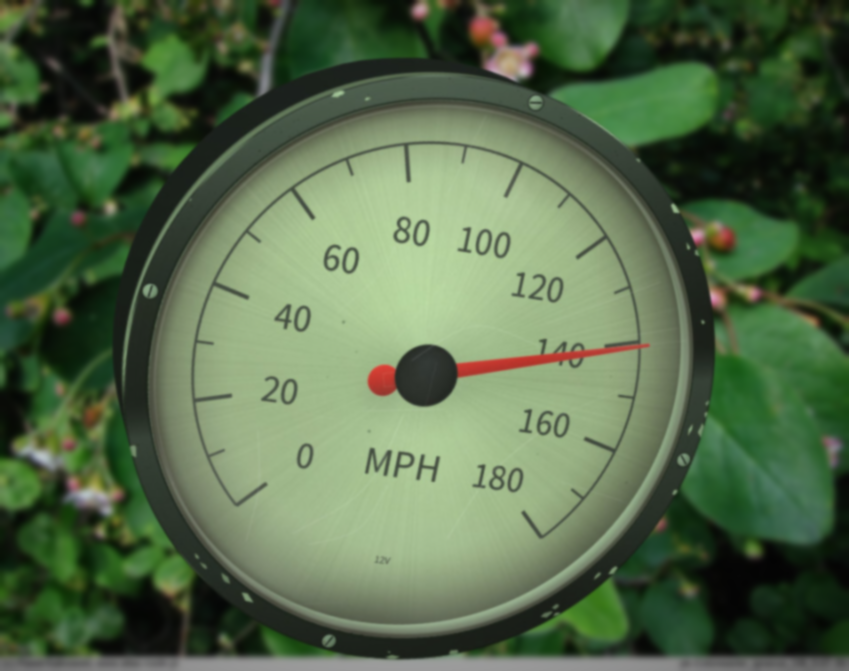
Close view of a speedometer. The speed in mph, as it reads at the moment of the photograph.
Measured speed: 140 mph
